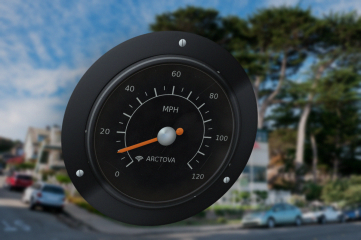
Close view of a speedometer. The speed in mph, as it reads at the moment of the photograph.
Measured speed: 10 mph
